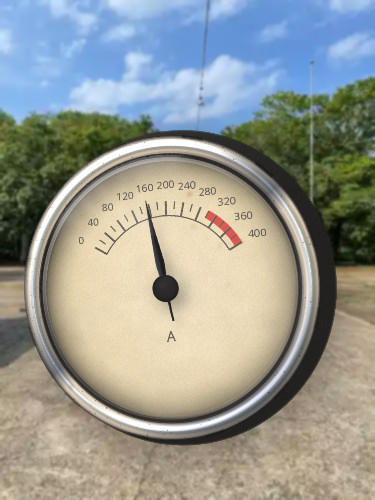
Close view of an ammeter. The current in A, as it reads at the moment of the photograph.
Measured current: 160 A
